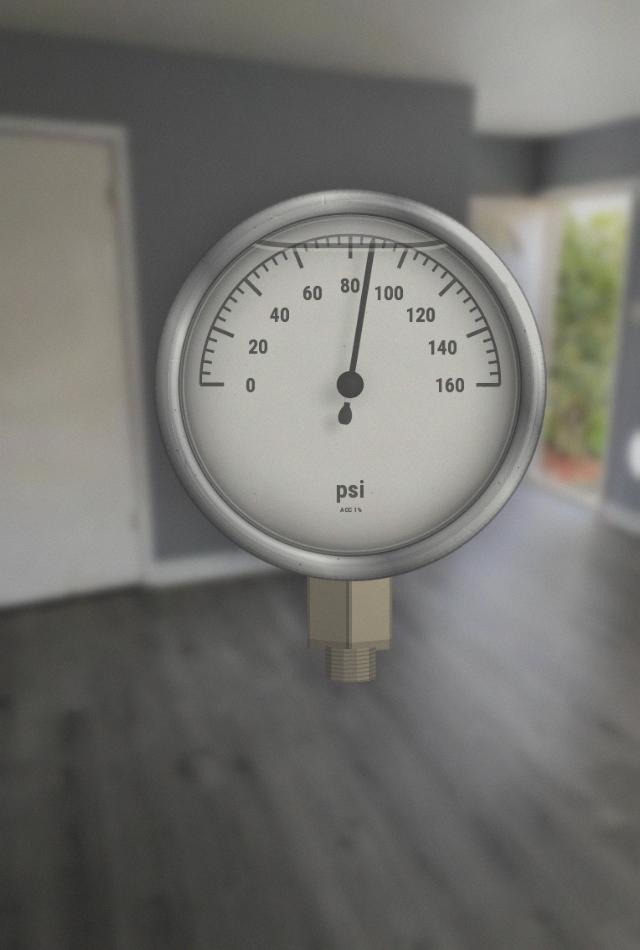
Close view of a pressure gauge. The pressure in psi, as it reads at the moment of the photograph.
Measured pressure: 88 psi
